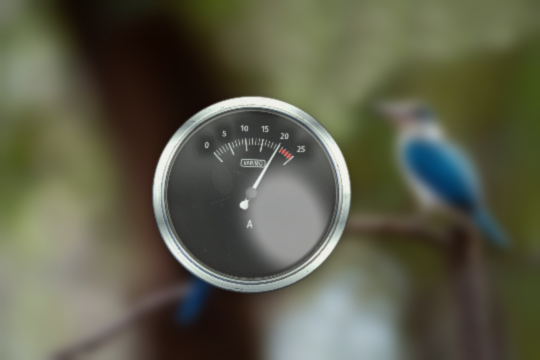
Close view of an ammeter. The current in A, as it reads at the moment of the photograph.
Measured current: 20 A
